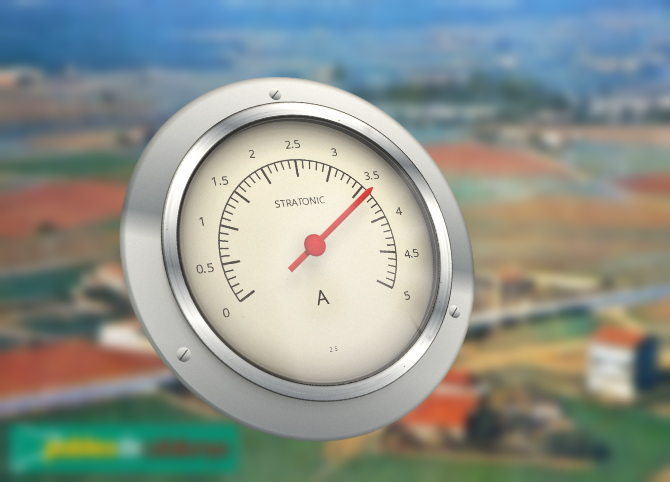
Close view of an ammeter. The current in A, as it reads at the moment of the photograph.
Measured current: 3.6 A
